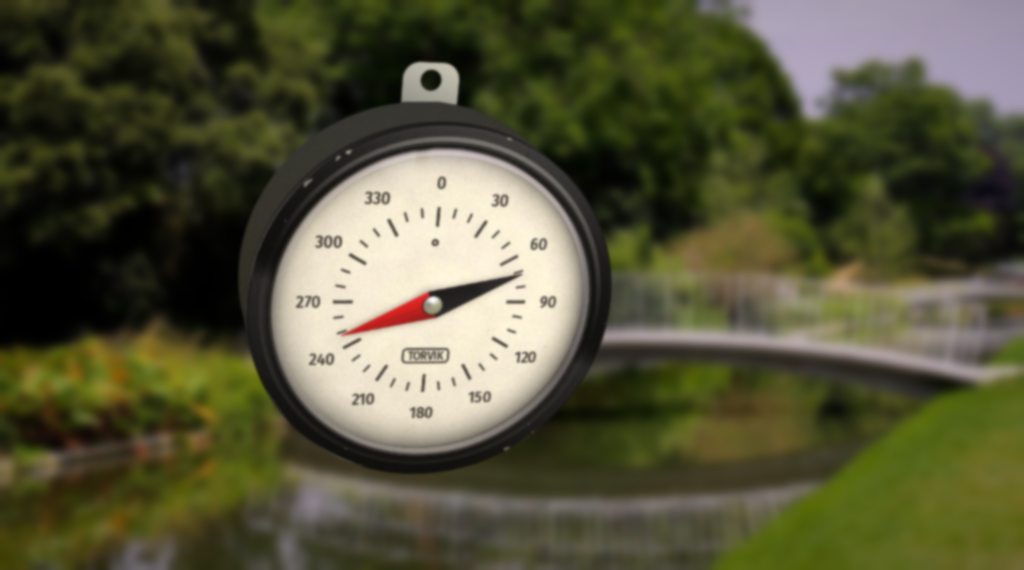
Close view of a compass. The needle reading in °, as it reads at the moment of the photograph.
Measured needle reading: 250 °
